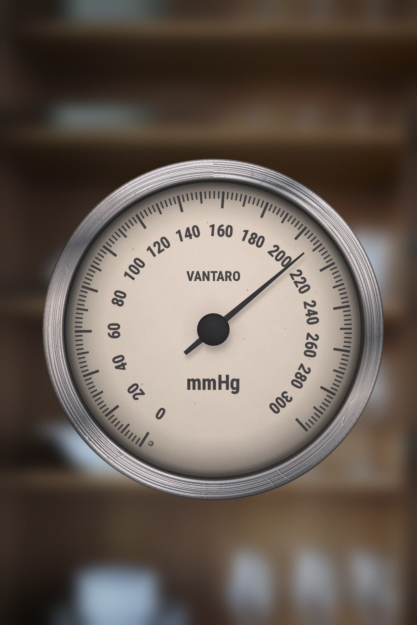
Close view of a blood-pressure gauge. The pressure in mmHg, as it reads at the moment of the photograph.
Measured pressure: 208 mmHg
